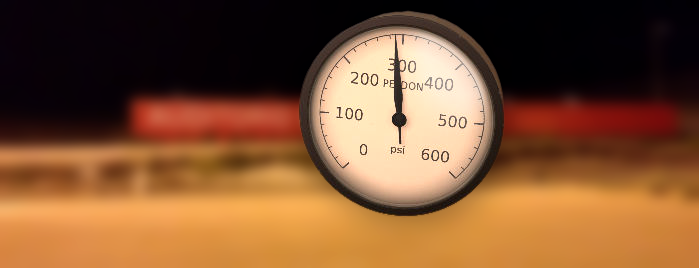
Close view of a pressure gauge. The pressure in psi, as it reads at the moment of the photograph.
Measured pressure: 290 psi
